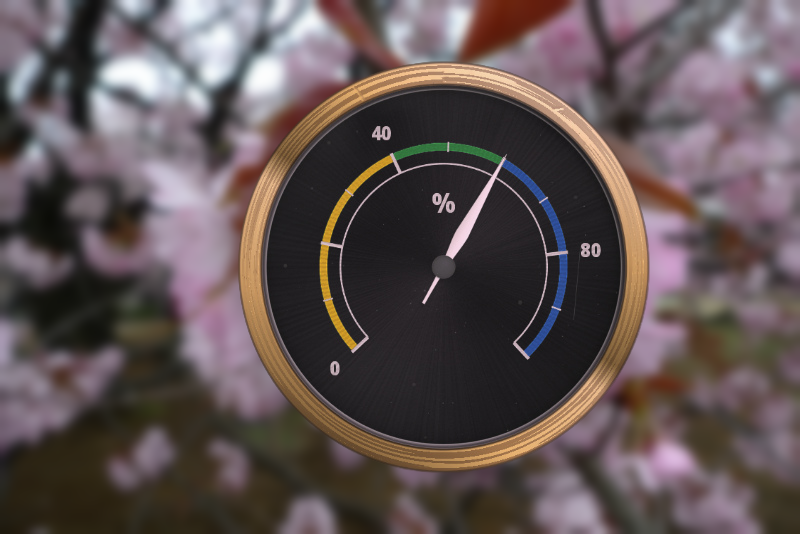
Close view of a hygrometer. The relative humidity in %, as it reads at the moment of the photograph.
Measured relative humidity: 60 %
